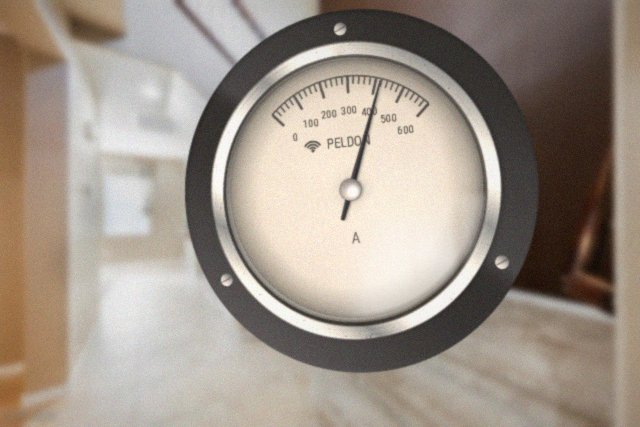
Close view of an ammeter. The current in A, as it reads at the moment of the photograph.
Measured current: 420 A
